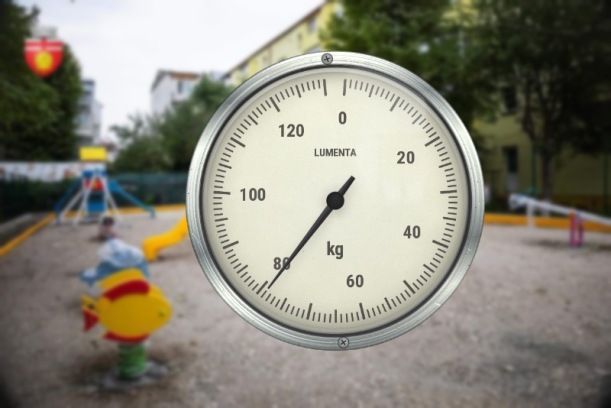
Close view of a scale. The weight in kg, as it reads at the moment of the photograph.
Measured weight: 79 kg
